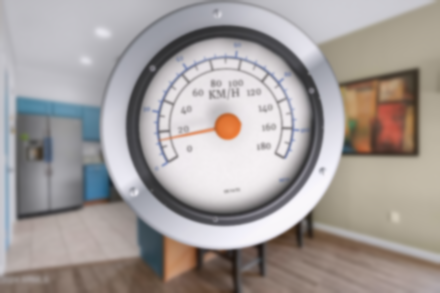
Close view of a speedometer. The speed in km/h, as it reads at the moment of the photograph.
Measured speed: 15 km/h
